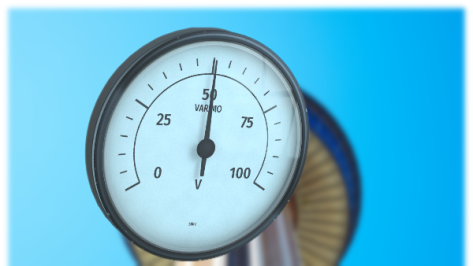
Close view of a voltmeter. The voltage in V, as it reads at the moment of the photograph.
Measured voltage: 50 V
